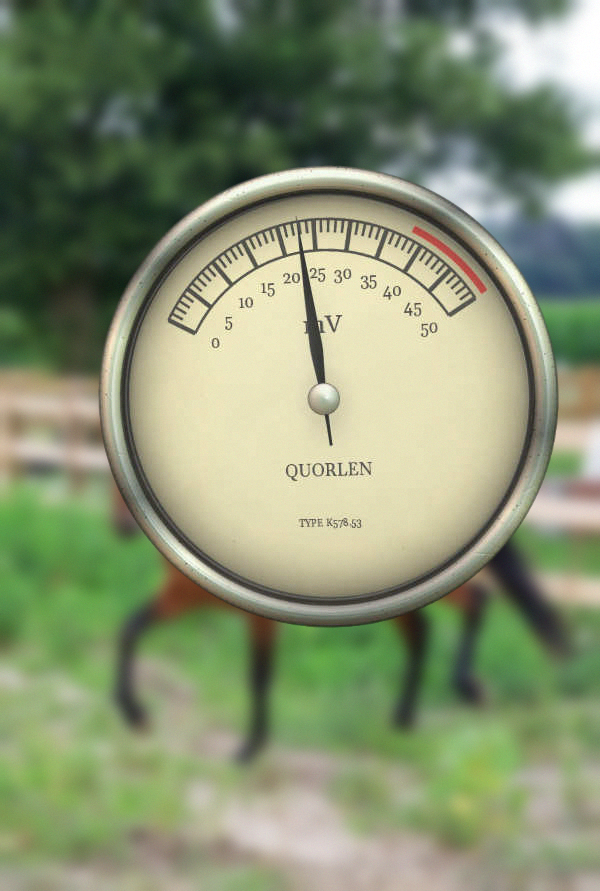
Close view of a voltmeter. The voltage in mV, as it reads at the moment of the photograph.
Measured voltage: 23 mV
